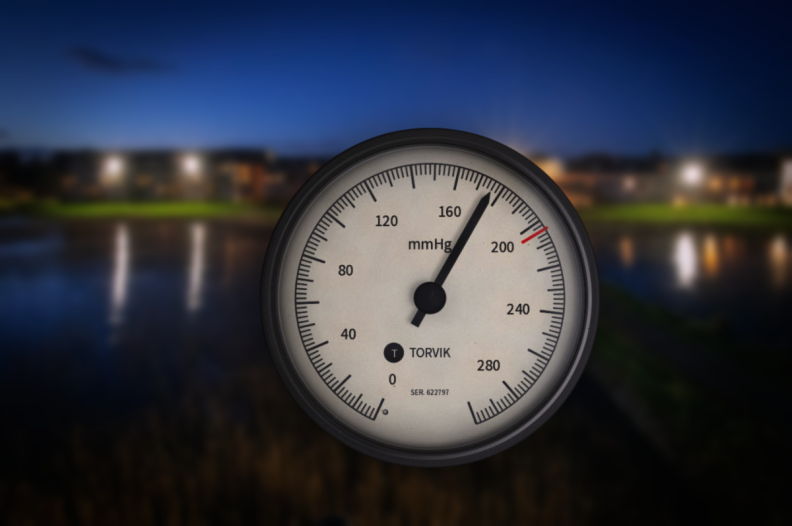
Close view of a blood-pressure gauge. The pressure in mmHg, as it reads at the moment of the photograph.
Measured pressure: 176 mmHg
